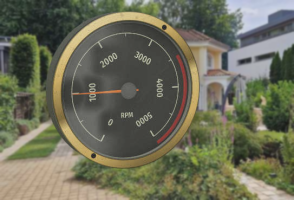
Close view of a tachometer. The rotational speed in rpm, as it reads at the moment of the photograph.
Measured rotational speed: 1000 rpm
